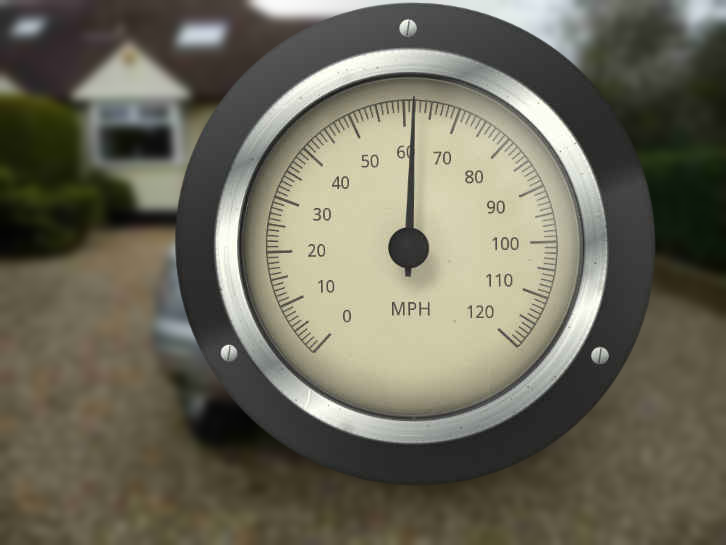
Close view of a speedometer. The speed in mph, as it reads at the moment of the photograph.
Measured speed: 62 mph
